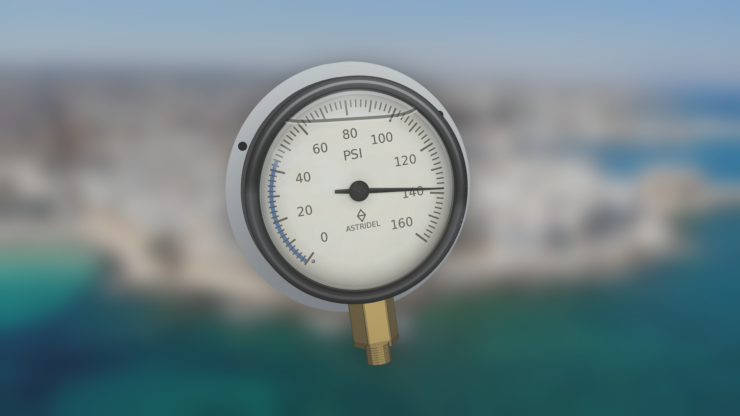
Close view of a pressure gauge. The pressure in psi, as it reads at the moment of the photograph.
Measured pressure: 138 psi
